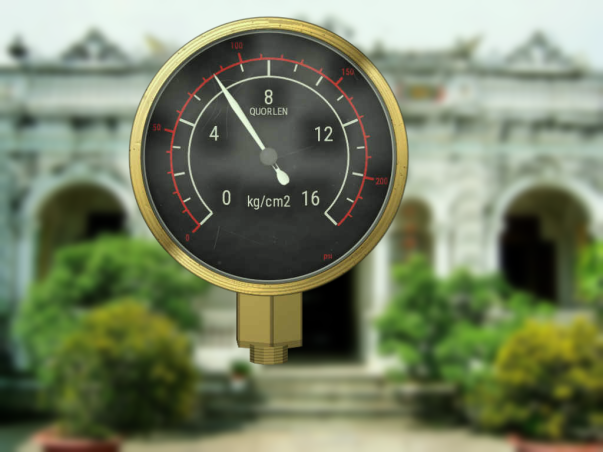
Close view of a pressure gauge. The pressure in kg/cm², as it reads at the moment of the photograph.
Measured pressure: 6 kg/cm²
